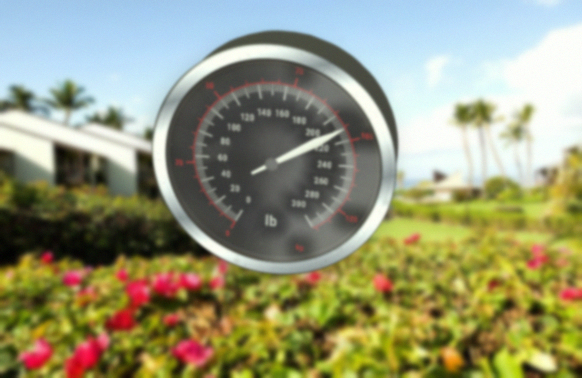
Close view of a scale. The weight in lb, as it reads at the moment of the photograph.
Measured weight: 210 lb
